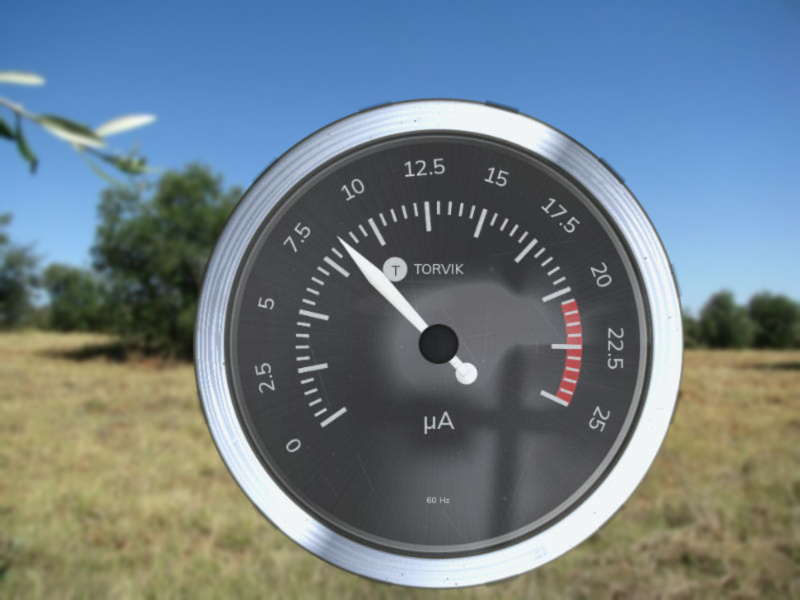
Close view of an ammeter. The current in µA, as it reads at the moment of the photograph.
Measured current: 8.5 µA
